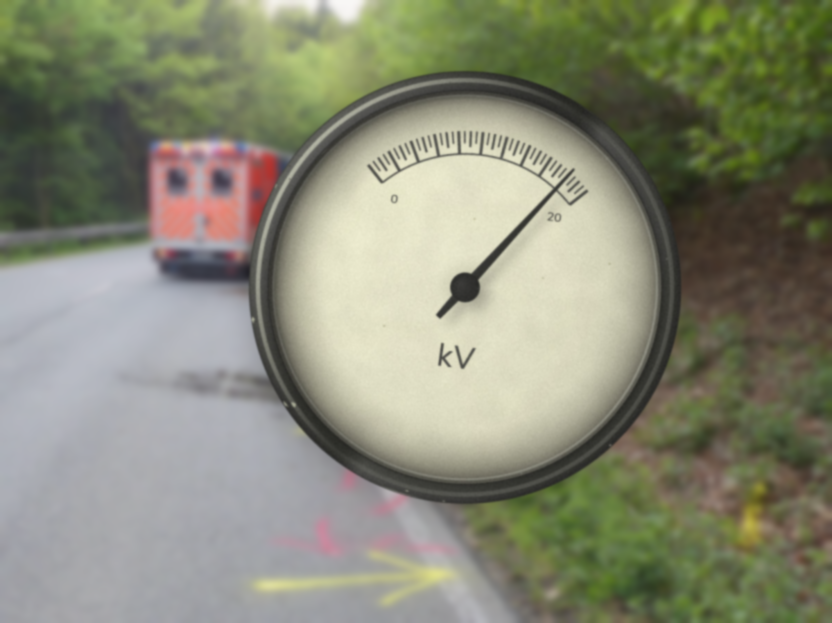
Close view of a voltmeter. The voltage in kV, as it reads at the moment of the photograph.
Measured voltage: 18 kV
